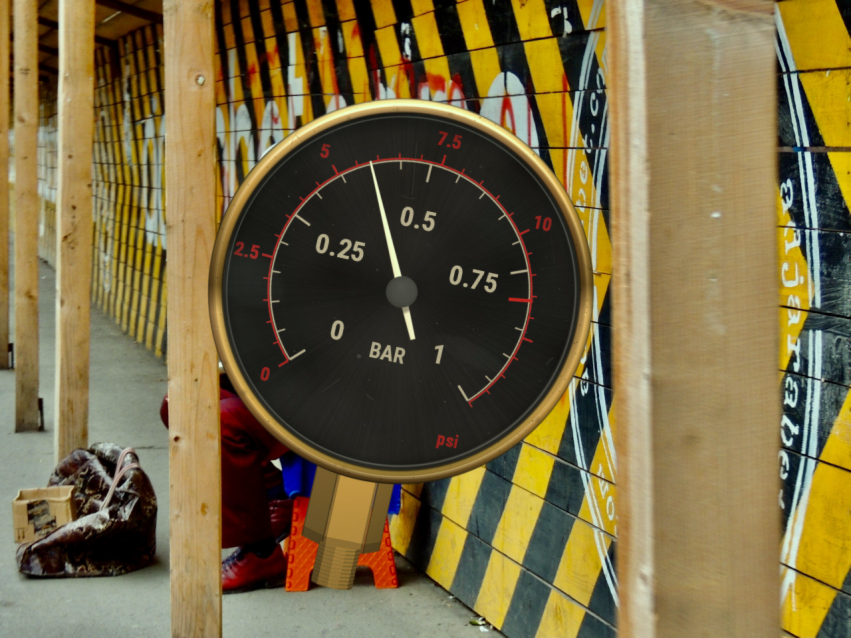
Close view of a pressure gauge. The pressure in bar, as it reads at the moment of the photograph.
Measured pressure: 0.4 bar
